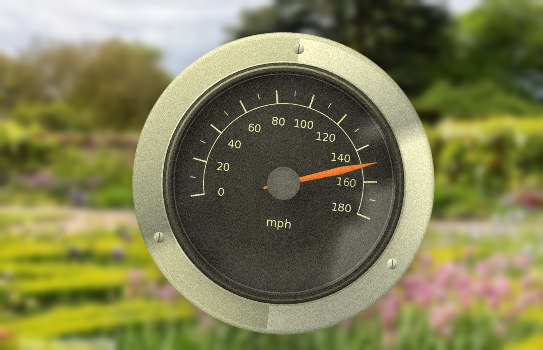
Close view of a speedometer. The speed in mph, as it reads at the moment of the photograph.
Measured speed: 150 mph
